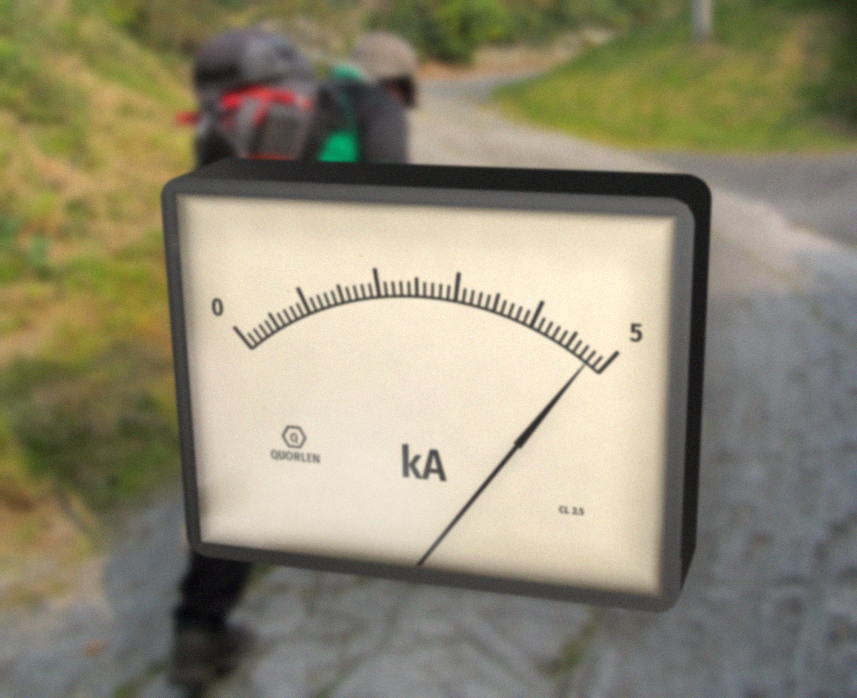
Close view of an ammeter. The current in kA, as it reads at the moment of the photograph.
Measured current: 4.8 kA
